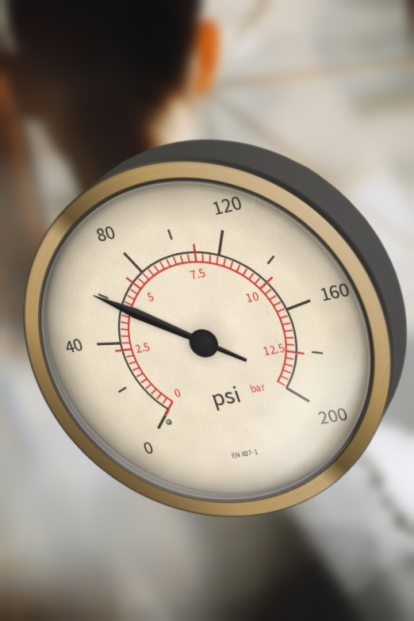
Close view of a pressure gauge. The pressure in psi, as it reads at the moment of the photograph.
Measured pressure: 60 psi
